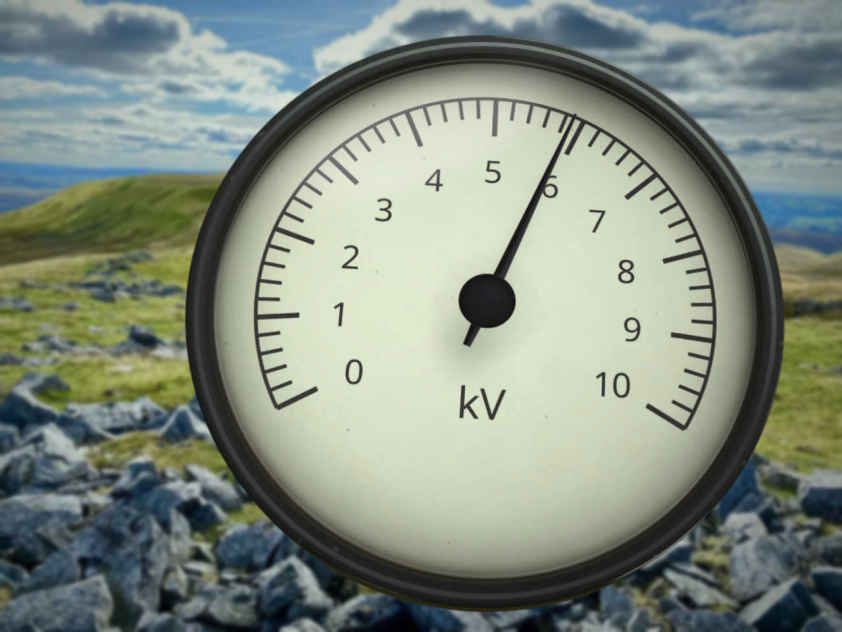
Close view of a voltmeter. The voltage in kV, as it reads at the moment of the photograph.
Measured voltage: 5.9 kV
